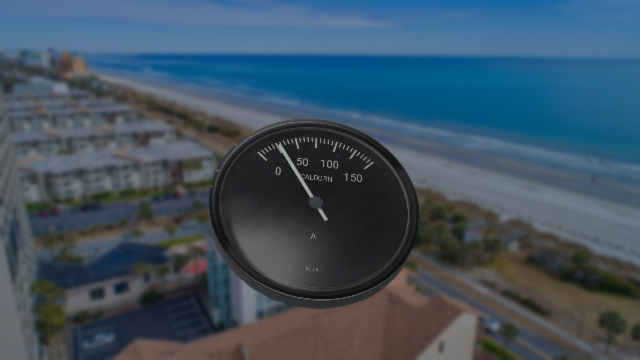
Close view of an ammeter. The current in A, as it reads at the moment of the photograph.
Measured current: 25 A
